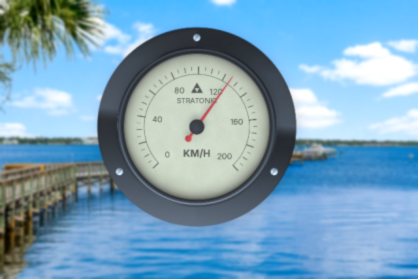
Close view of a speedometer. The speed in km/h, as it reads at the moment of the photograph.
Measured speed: 125 km/h
